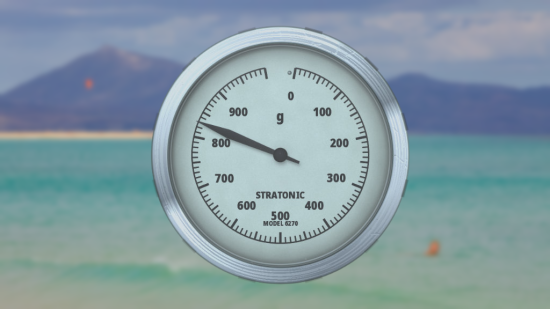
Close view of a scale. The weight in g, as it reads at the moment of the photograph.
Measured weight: 830 g
